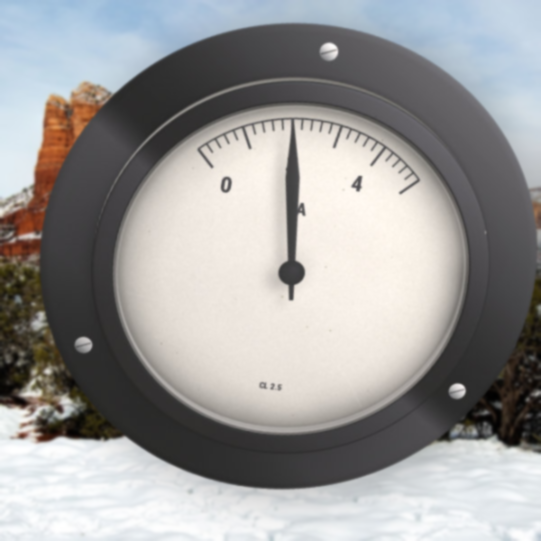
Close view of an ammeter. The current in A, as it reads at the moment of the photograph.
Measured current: 2 A
